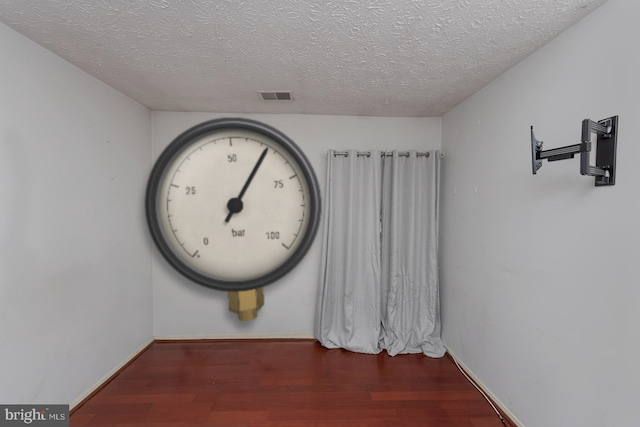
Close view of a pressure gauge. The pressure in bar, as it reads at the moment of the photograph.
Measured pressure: 62.5 bar
